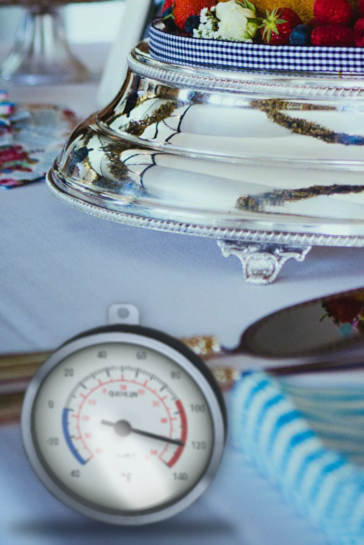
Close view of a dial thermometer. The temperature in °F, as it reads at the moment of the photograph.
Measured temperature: 120 °F
